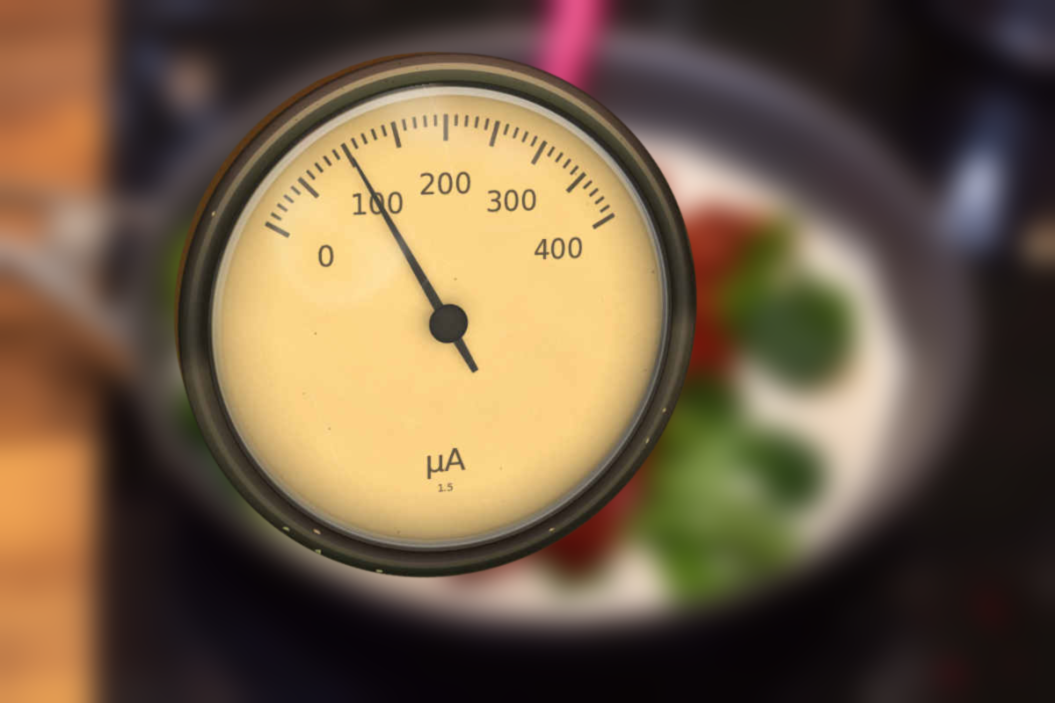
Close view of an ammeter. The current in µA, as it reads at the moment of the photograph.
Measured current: 100 µA
